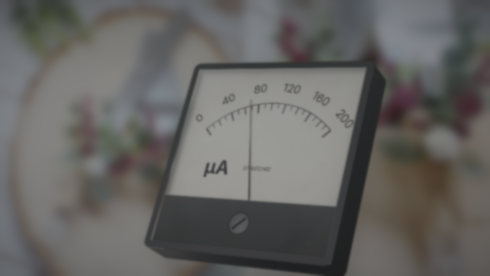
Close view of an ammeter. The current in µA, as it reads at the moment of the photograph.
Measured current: 70 µA
